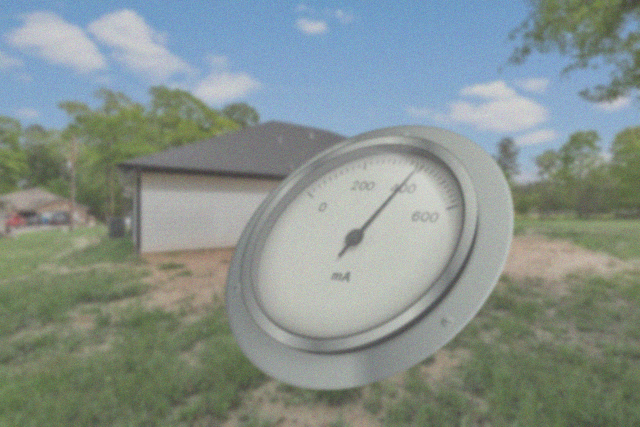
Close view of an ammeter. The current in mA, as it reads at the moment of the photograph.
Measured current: 400 mA
